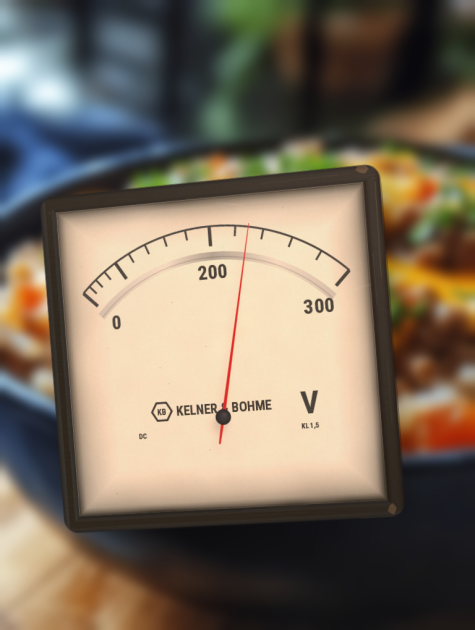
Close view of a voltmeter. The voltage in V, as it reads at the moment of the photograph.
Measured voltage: 230 V
